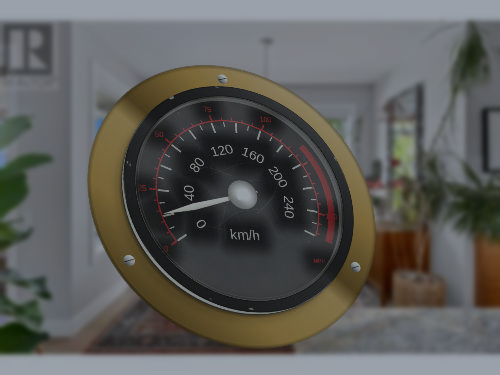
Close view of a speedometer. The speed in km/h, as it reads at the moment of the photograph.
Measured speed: 20 km/h
